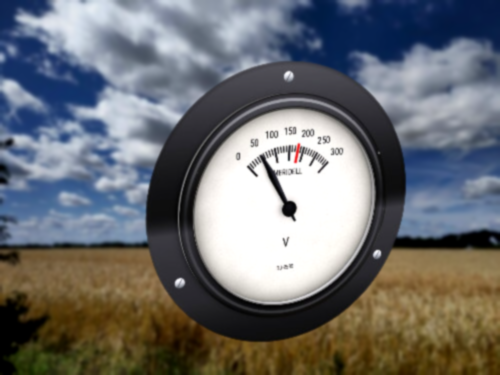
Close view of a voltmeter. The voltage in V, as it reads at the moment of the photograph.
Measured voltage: 50 V
